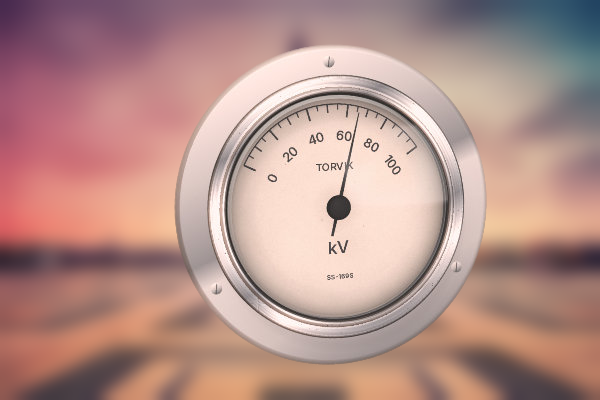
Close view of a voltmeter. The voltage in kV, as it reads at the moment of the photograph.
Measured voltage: 65 kV
